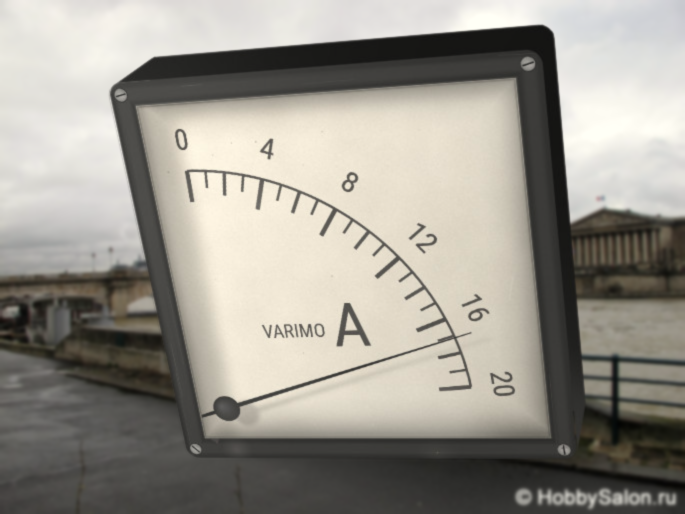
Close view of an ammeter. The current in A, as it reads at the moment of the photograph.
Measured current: 17 A
